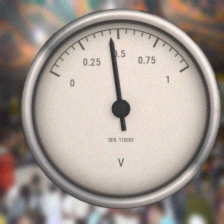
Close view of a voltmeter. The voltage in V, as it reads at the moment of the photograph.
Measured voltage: 0.45 V
